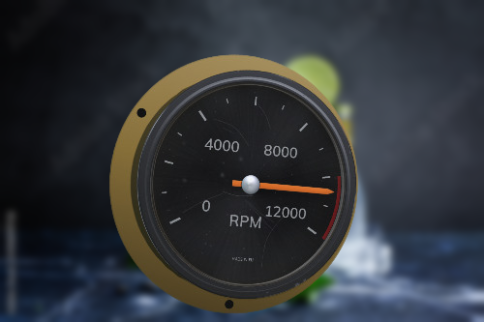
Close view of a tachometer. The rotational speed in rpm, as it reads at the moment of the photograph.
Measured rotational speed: 10500 rpm
